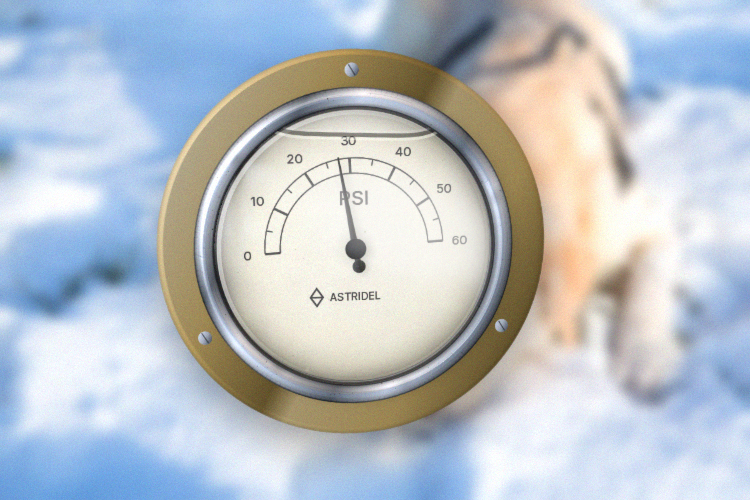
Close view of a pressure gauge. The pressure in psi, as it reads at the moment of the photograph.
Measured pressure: 27.5 psi
